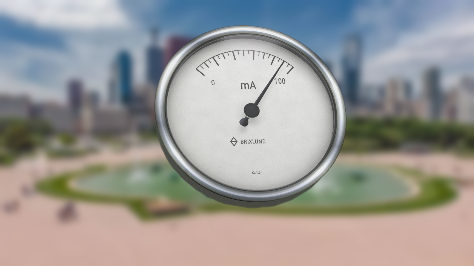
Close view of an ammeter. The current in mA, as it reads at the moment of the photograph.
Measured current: 90 mA
